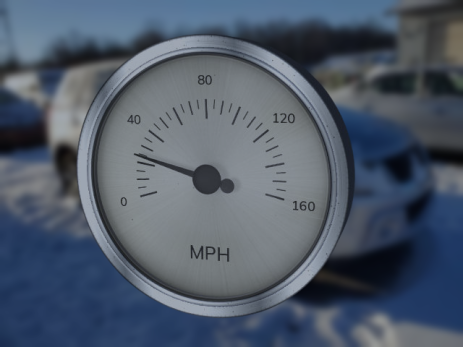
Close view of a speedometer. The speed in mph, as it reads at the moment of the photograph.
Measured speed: 25 mph
